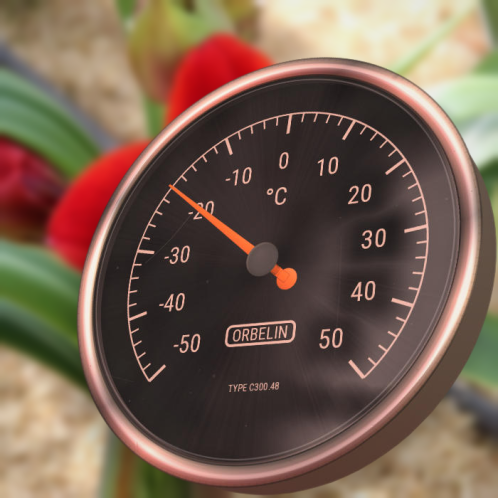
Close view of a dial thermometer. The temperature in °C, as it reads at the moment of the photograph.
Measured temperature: -20 °C
